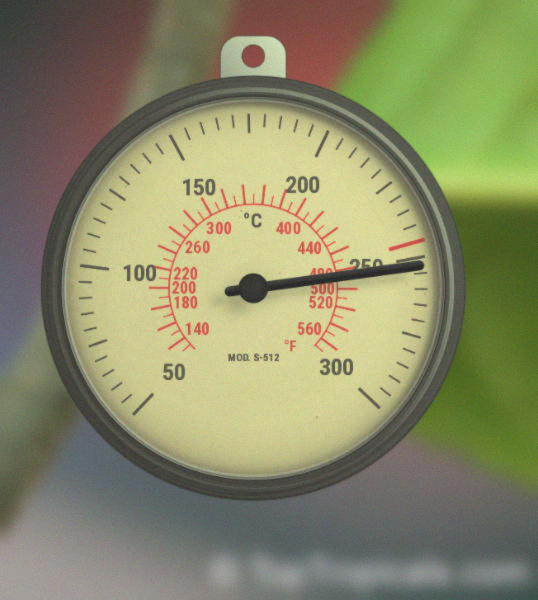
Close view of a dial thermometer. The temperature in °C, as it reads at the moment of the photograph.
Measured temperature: 252.5 °C
